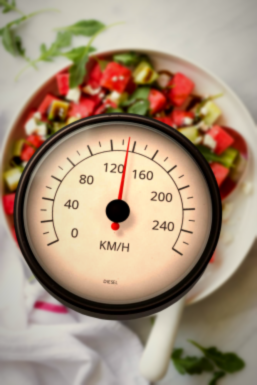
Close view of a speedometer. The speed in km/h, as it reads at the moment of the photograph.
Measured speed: 135 km/h
